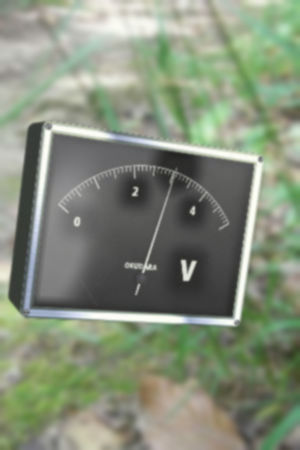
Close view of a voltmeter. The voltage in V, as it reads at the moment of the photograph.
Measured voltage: 3 V
